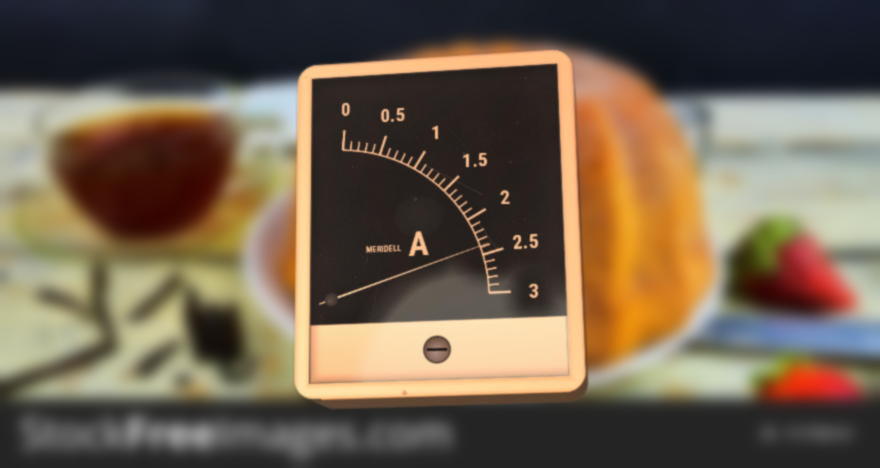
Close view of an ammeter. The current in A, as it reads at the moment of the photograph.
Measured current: 2.4 A
